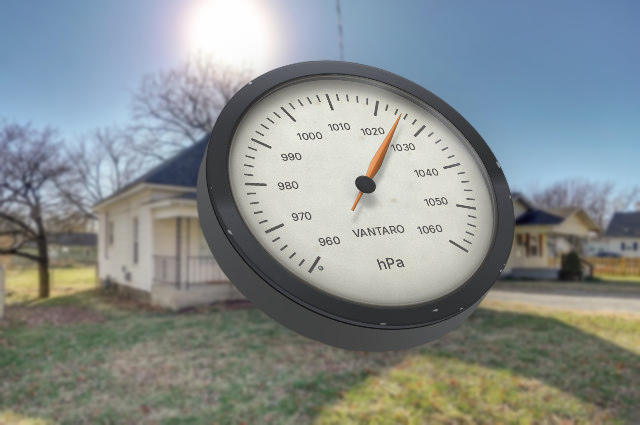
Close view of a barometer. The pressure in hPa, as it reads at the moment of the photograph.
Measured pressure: 1025 hPa
